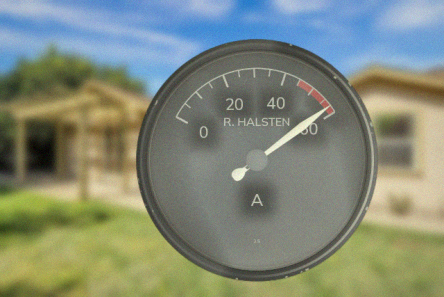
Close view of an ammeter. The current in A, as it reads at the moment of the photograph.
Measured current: 57.5 A
